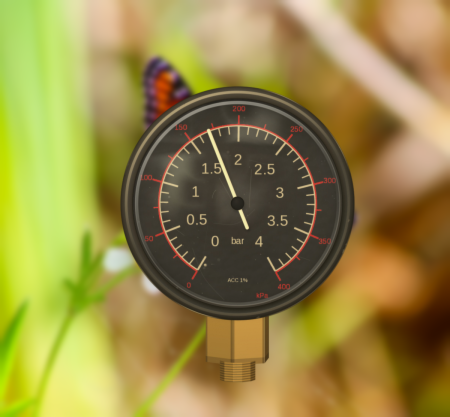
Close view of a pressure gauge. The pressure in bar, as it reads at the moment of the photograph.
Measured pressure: 1.7 bar
